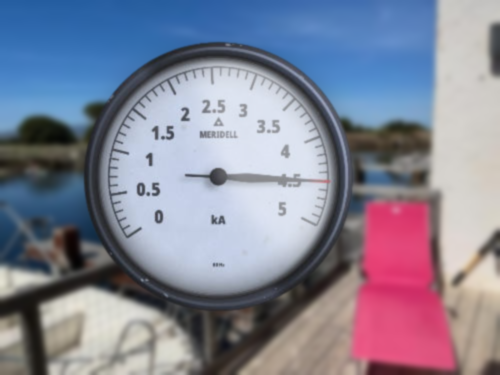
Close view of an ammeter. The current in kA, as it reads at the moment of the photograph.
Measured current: 4.5 kA
